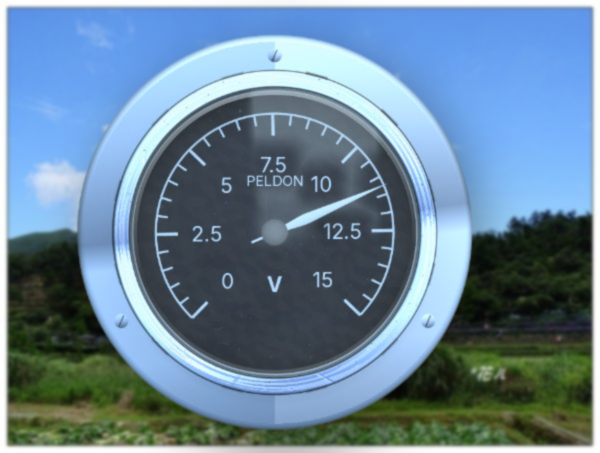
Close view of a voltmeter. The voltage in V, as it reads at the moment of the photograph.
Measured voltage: 11.25 V
